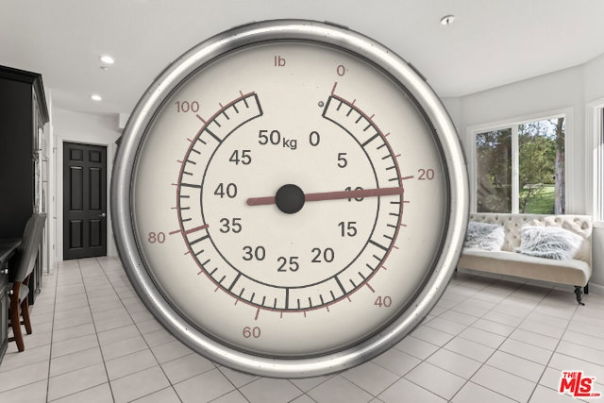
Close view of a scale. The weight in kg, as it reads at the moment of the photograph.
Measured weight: 10 kg
